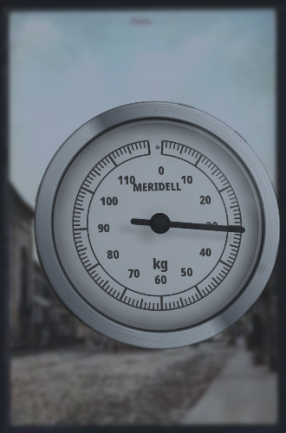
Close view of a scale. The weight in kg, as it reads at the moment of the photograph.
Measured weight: 31 kg
